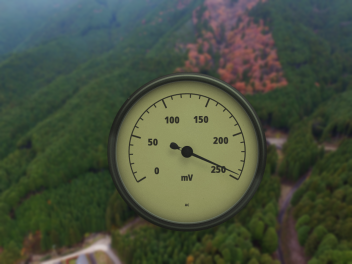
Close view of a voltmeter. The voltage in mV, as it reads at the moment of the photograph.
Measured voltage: 245 mV
